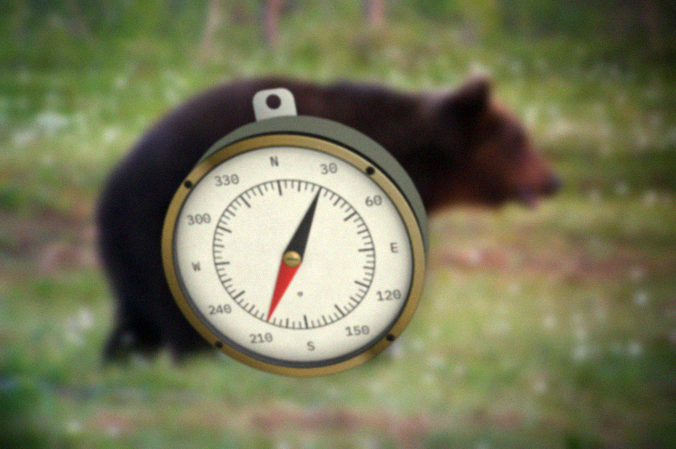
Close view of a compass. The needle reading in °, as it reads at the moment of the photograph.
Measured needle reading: 210 °
